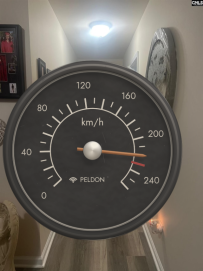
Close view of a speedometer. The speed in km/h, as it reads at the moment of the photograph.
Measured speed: 220 km/h
